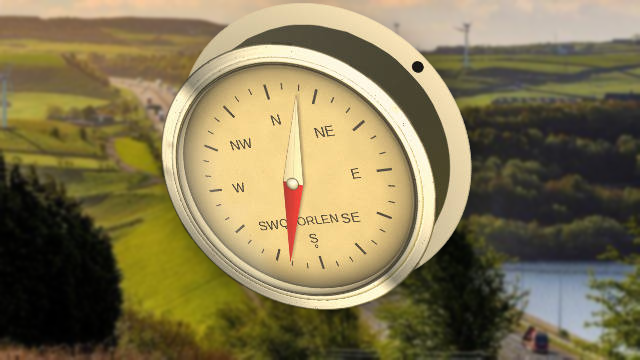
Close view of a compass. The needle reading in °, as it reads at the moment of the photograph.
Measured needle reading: 200 °
